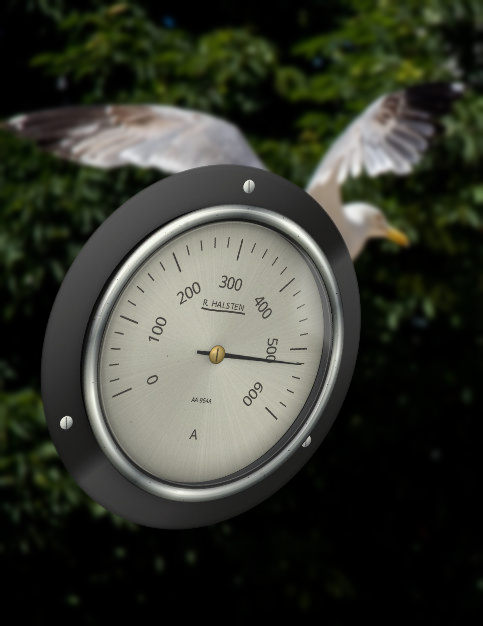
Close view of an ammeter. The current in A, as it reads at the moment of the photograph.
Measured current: 520 A
